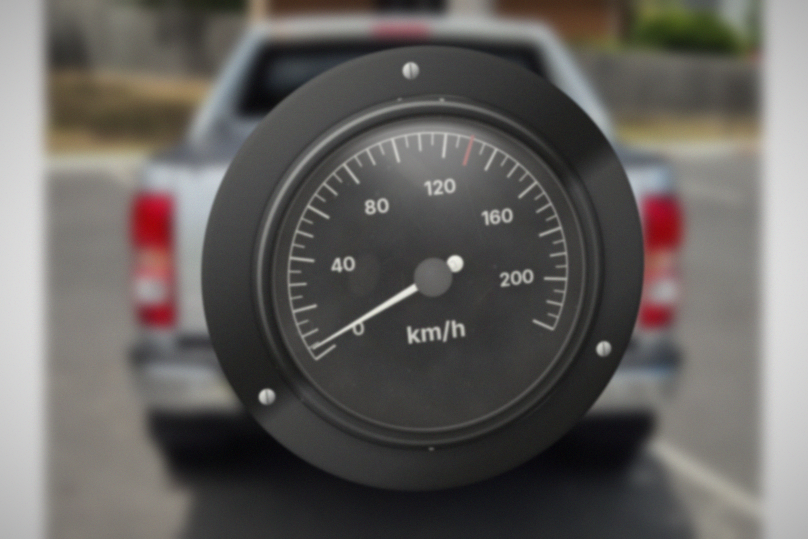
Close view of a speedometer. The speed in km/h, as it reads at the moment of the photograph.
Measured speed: 5 km/h
